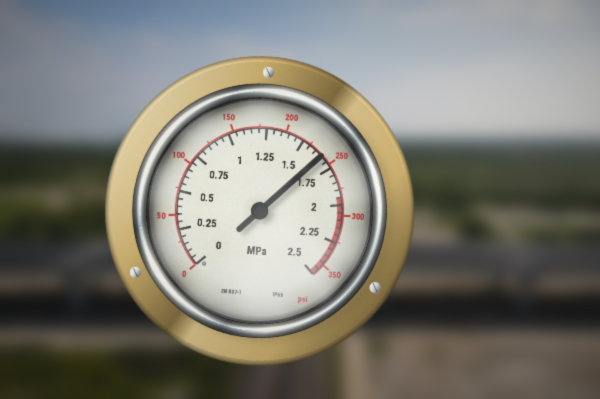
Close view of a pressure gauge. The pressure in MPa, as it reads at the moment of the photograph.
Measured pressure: 1.65 MPa
